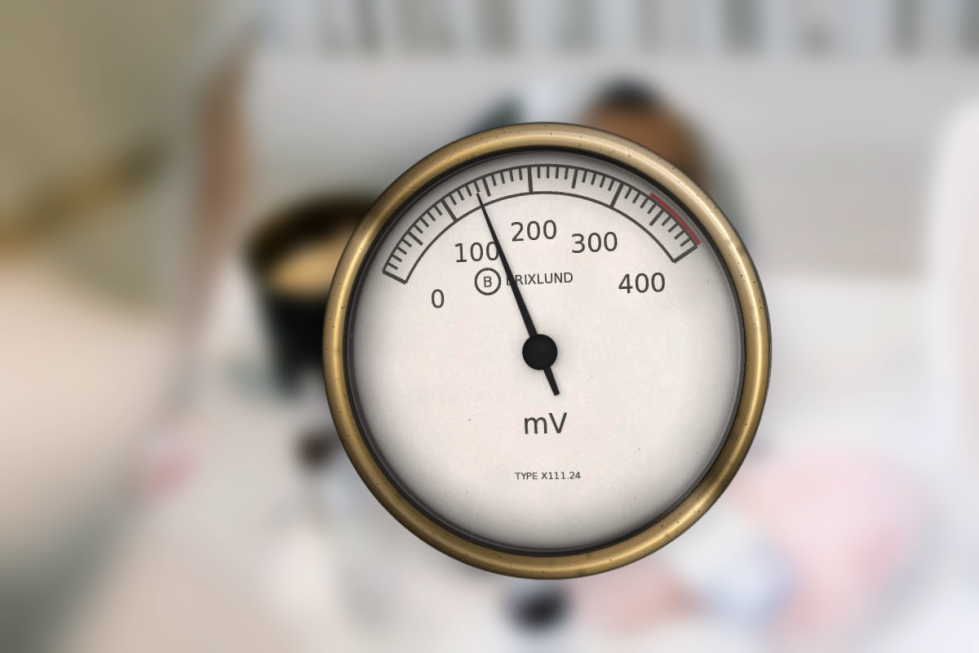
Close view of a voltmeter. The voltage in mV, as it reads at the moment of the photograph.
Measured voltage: 140 mV
